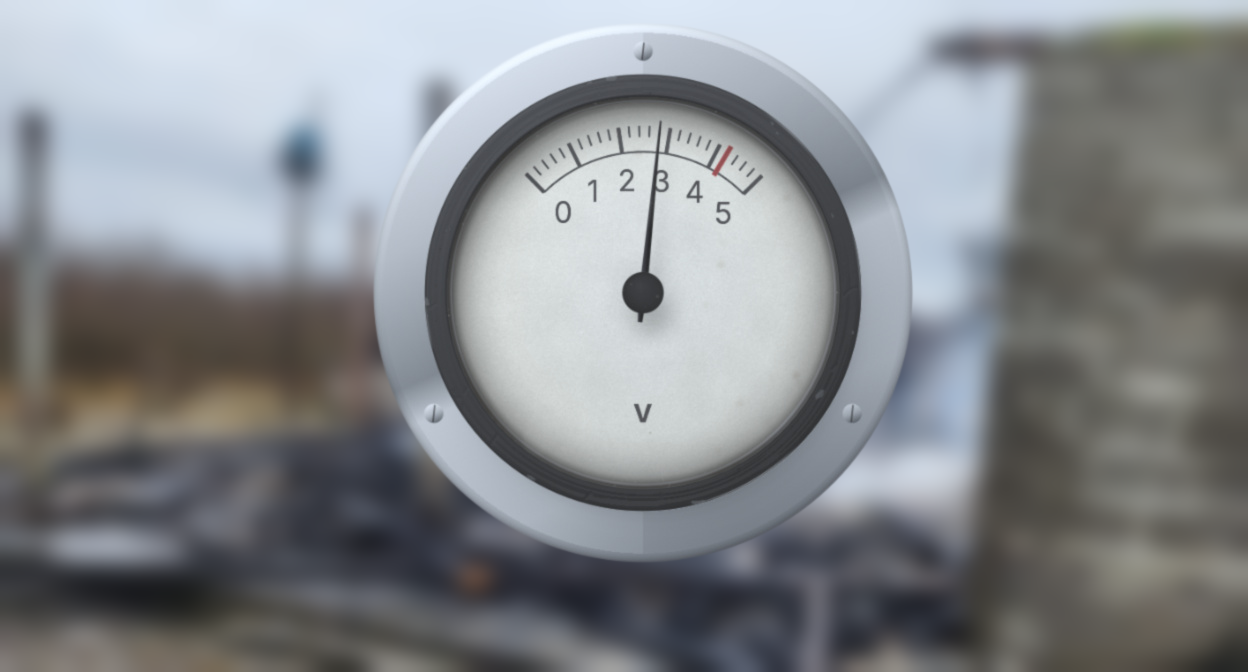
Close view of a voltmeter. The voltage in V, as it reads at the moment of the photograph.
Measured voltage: 2.8 V
